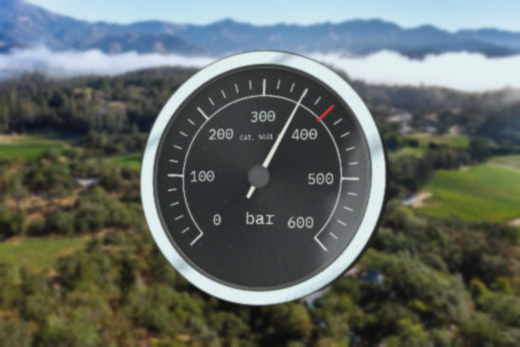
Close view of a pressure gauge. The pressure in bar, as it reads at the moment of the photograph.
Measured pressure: 360 bar
